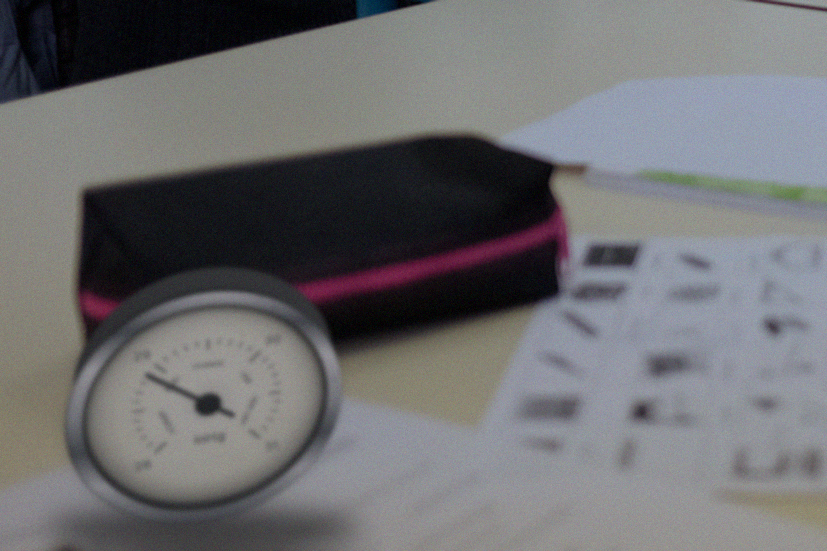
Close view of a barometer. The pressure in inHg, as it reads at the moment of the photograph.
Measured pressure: 28.9 inHg
